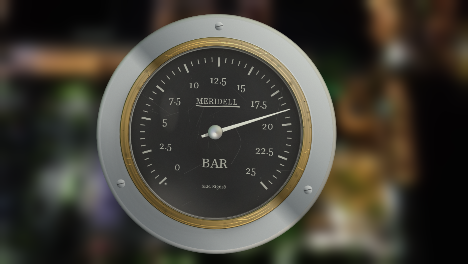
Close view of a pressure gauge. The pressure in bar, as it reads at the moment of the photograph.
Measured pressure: 19 bar
